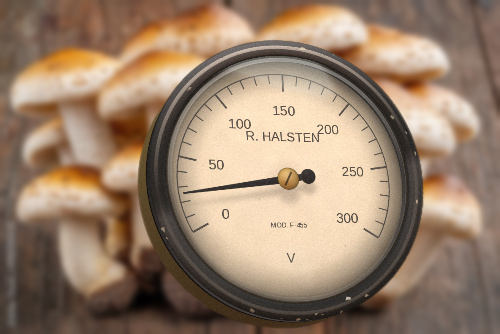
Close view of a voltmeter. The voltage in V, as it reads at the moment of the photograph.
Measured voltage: 25 V
